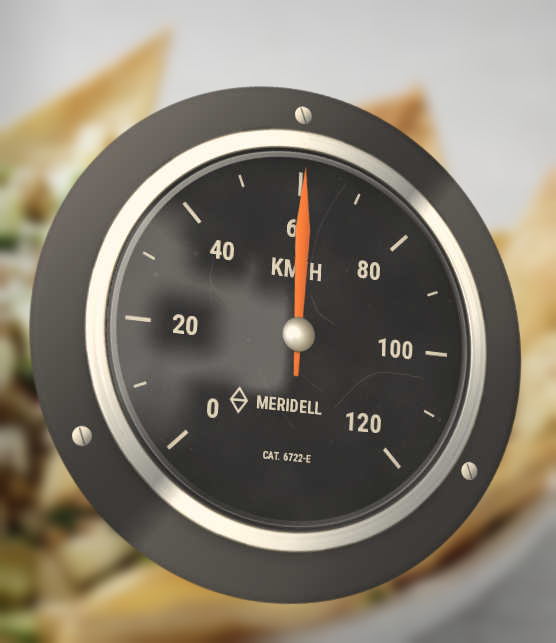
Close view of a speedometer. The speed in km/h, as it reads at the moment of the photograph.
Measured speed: 60 km/h
